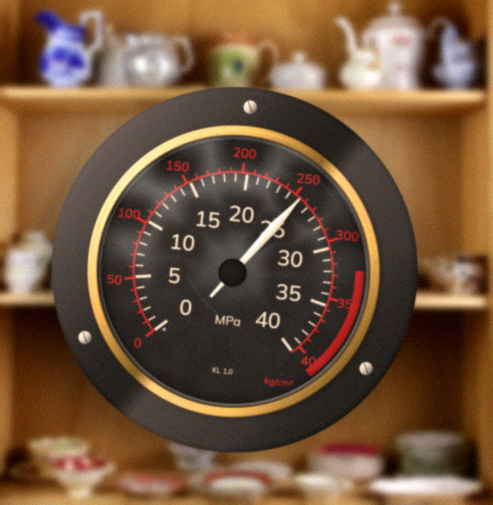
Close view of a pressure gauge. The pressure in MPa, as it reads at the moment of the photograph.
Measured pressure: 25 MPa
